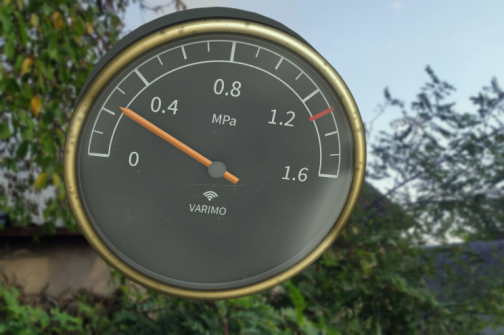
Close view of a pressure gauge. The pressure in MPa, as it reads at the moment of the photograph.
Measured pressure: 0.25 MPa
